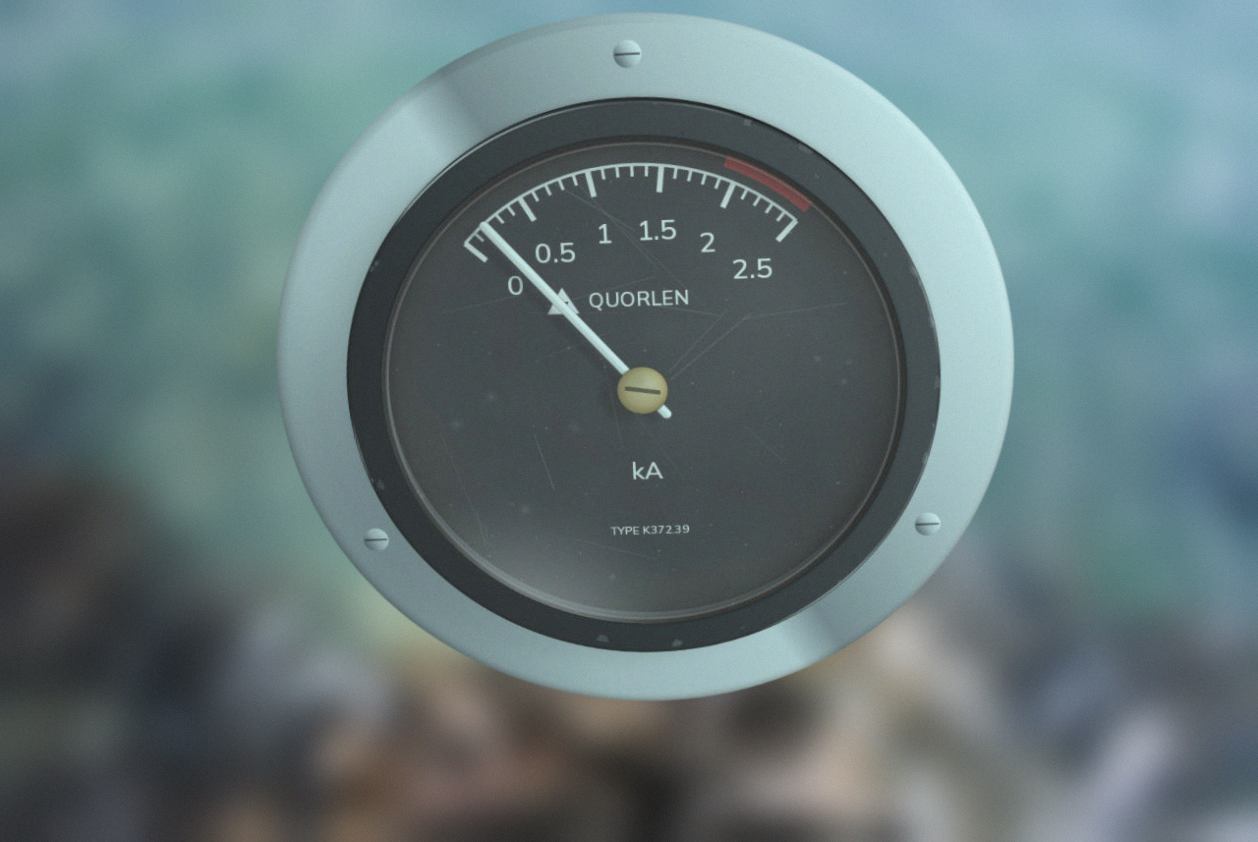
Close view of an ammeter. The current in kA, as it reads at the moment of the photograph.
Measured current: 0.2 kA
